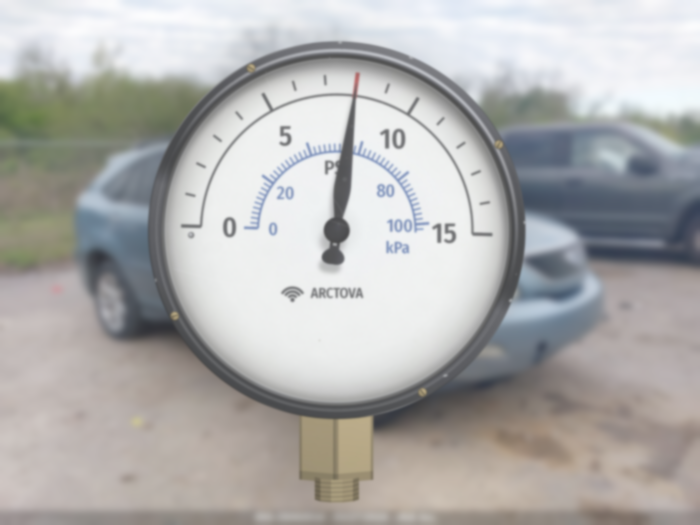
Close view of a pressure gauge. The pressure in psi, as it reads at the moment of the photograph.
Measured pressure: 8 psi
